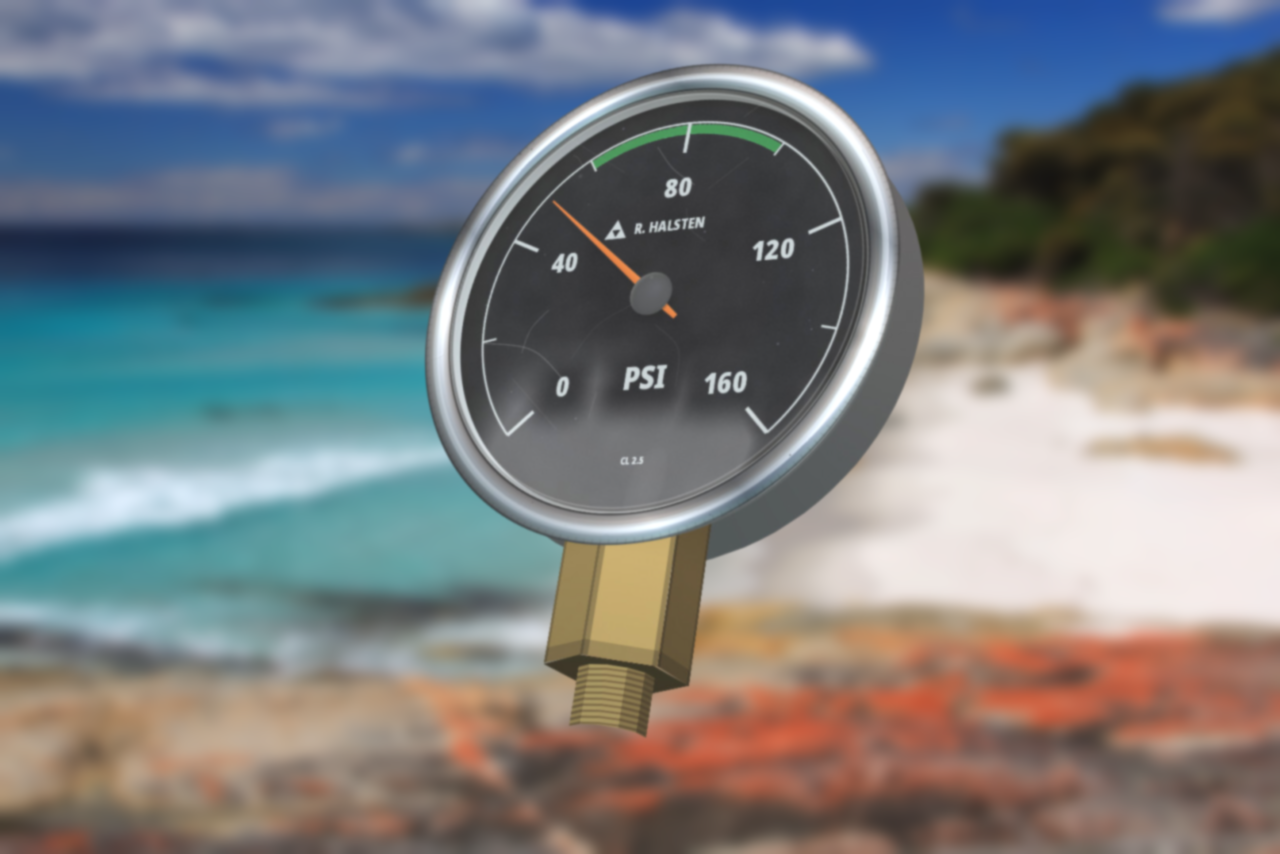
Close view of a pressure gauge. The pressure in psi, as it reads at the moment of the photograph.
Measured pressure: 50 psi
